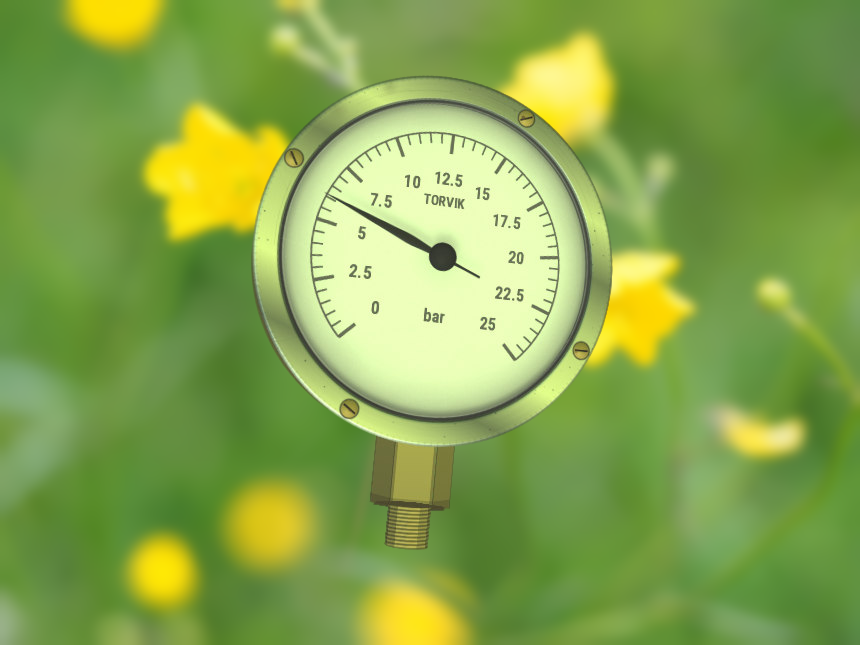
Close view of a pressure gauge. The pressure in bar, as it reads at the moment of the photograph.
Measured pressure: 6 bar
